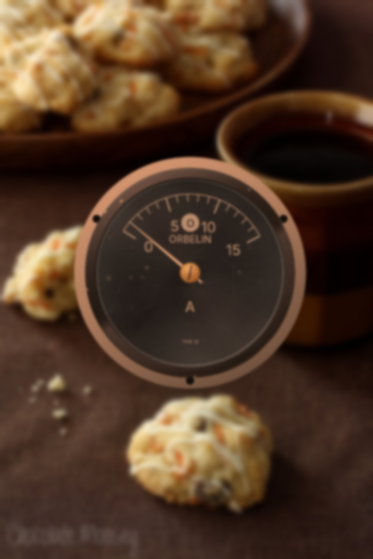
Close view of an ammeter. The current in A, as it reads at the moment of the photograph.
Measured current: 1 A
